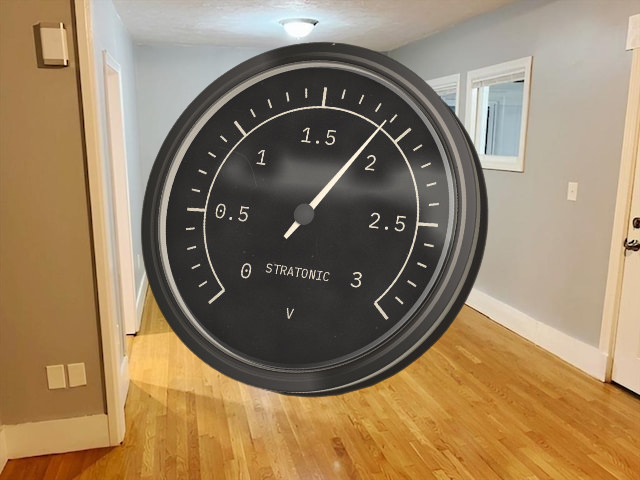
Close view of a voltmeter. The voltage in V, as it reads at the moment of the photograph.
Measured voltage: 1.9 V
